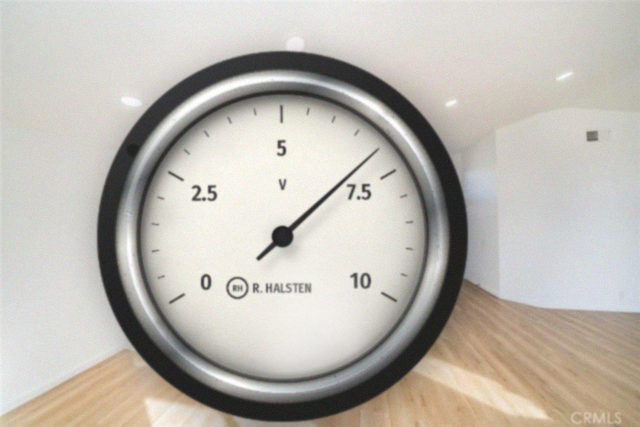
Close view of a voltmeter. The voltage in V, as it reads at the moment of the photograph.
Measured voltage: 7 V
